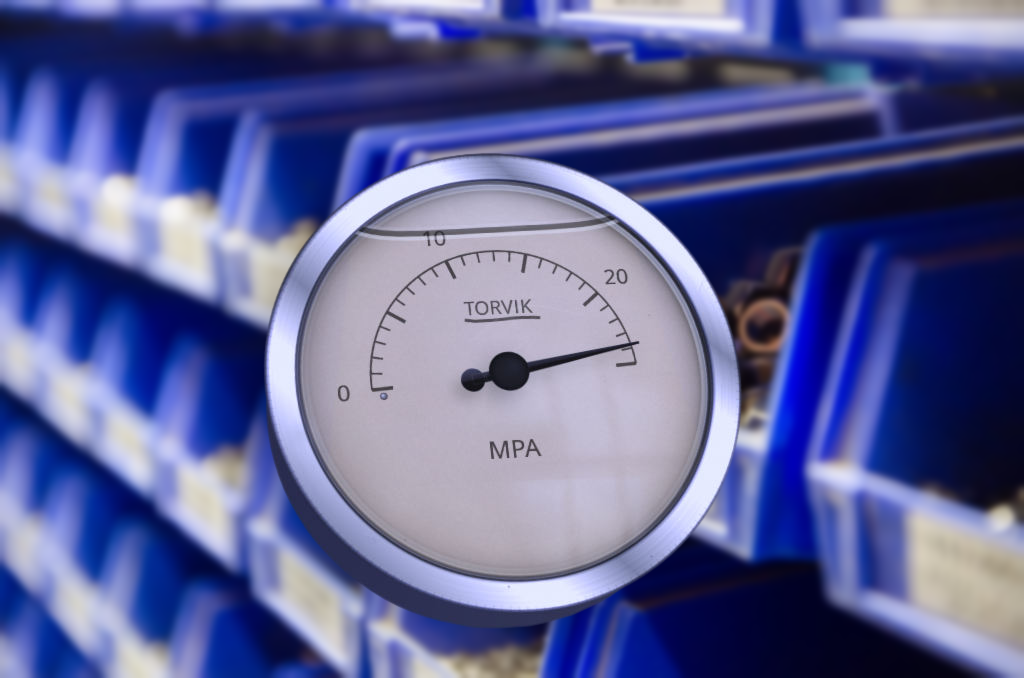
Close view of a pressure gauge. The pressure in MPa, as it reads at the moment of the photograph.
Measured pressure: 24 MPa
